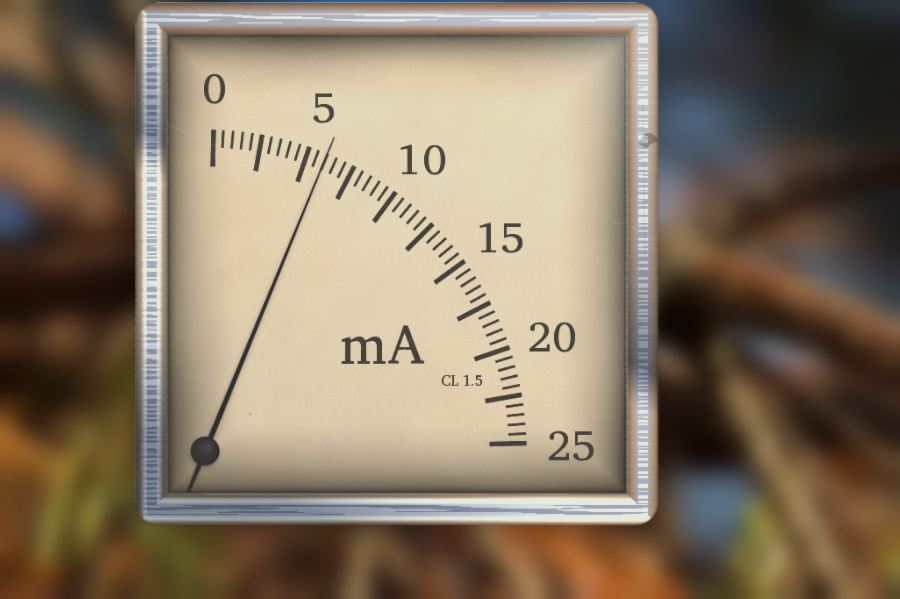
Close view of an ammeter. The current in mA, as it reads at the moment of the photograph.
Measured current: 6 mA
